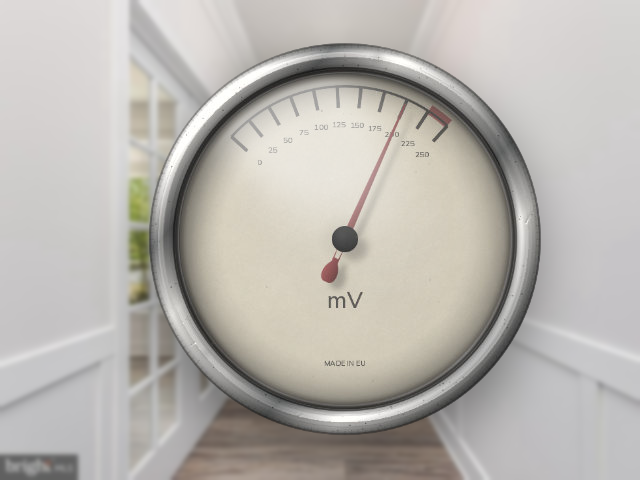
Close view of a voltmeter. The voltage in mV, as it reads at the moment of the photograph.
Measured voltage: 200 mV
